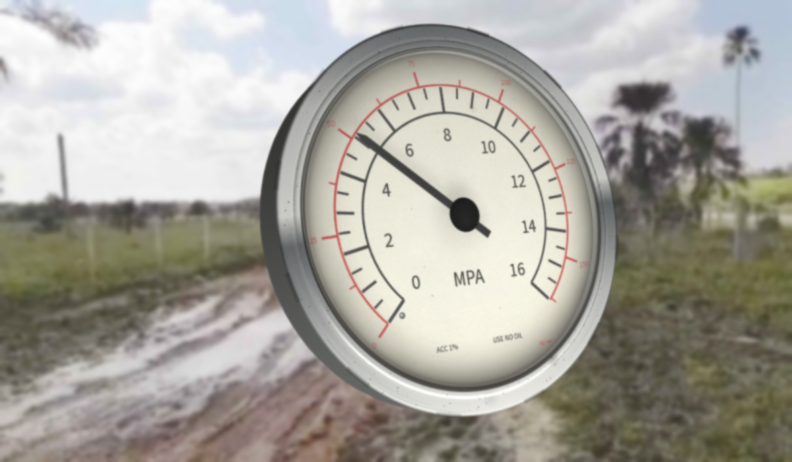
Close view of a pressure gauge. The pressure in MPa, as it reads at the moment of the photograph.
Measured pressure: 5 MPa
